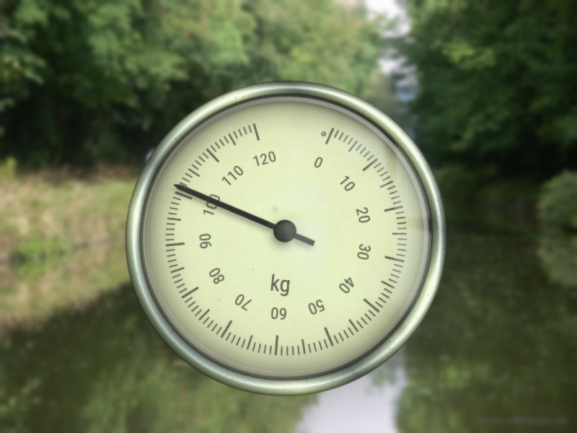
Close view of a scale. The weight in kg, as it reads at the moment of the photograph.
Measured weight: 101 kg
